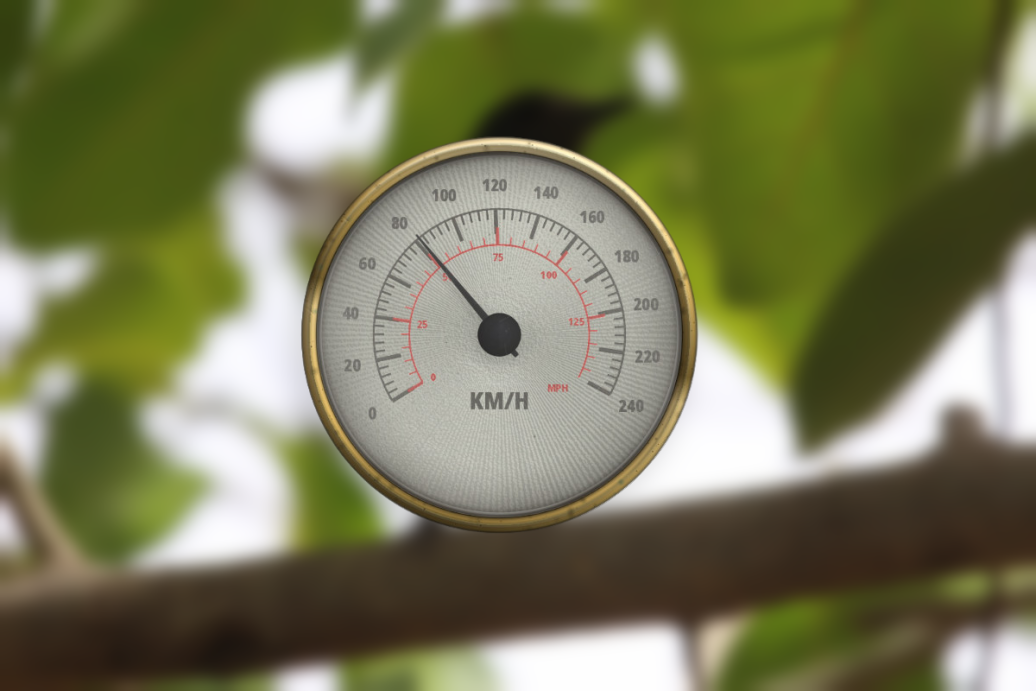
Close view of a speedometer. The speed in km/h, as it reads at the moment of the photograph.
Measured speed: 82 km/h
